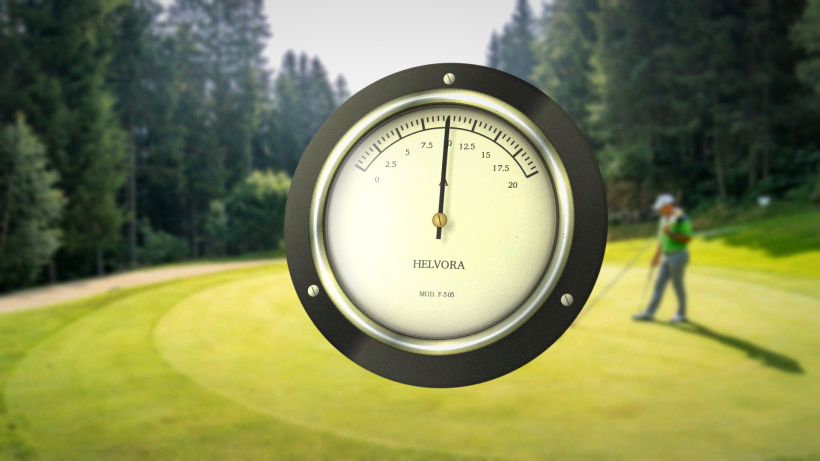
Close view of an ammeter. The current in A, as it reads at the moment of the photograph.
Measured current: 10 A
